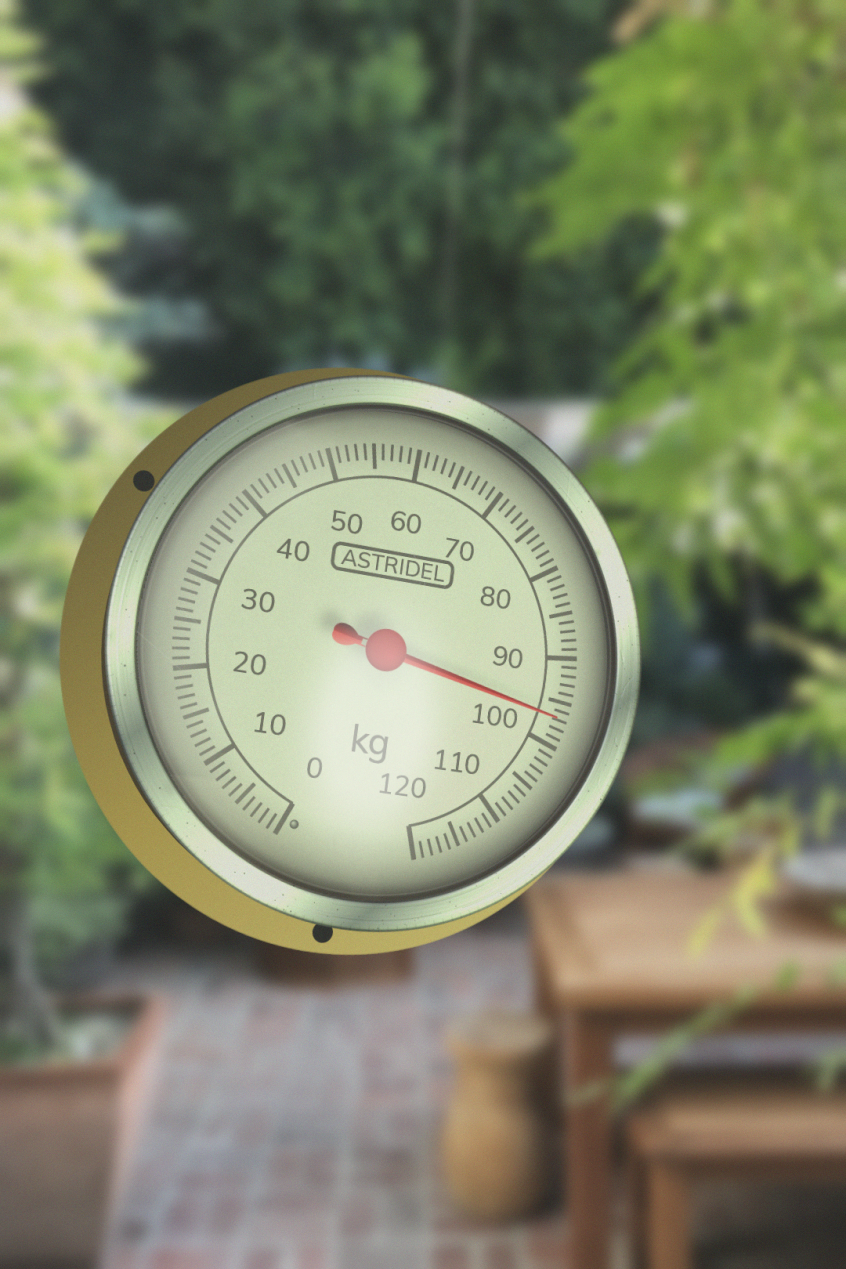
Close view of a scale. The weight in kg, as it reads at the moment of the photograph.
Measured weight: 97 kg
